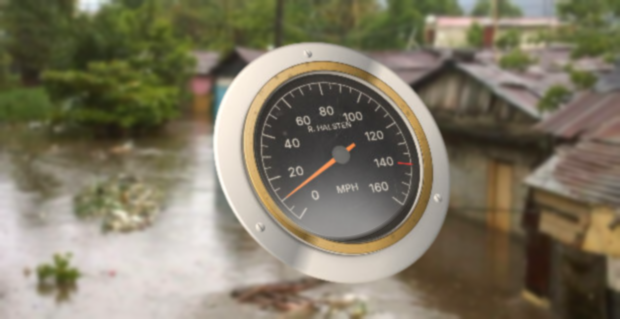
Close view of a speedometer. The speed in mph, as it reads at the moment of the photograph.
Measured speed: 10 mph
